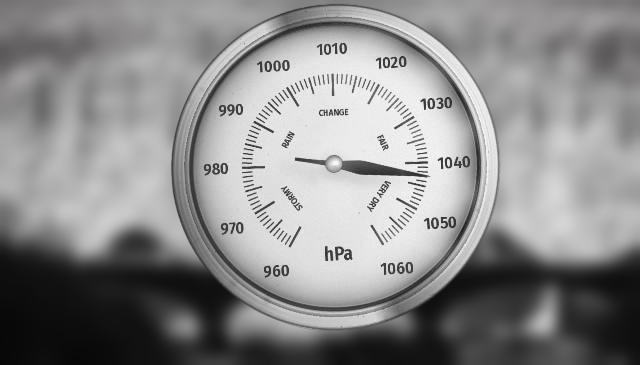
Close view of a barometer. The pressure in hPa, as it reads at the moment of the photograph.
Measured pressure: 1043 hPa
